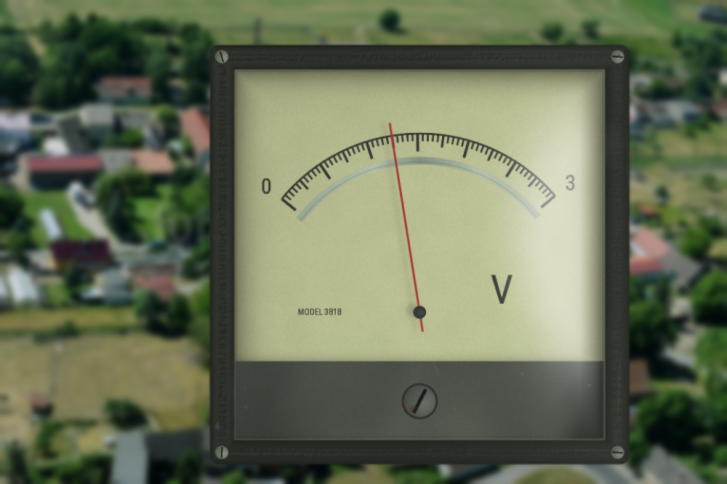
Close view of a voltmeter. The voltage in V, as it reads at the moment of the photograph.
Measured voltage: 1.25 V
